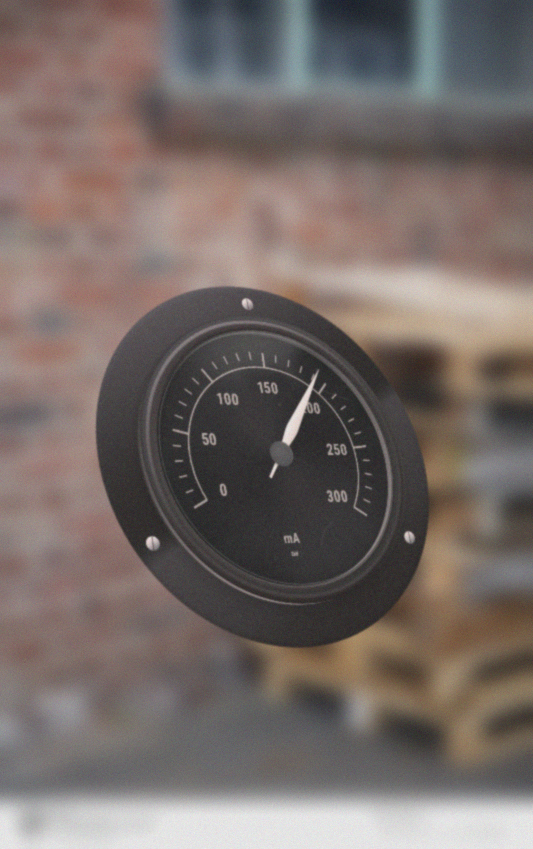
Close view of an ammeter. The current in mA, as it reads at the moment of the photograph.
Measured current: 190 mA
